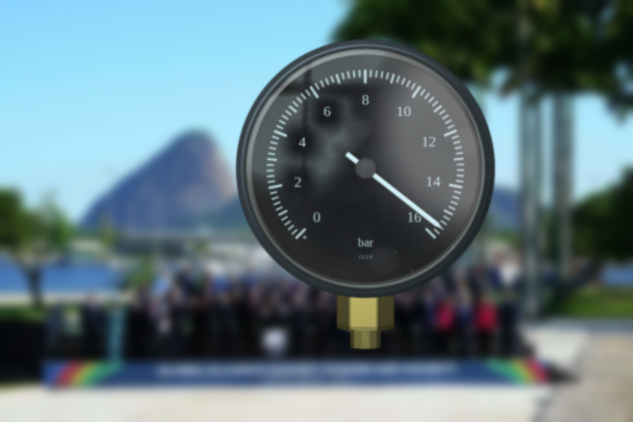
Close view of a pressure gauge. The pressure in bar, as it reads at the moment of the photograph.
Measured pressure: 15.6 bar
